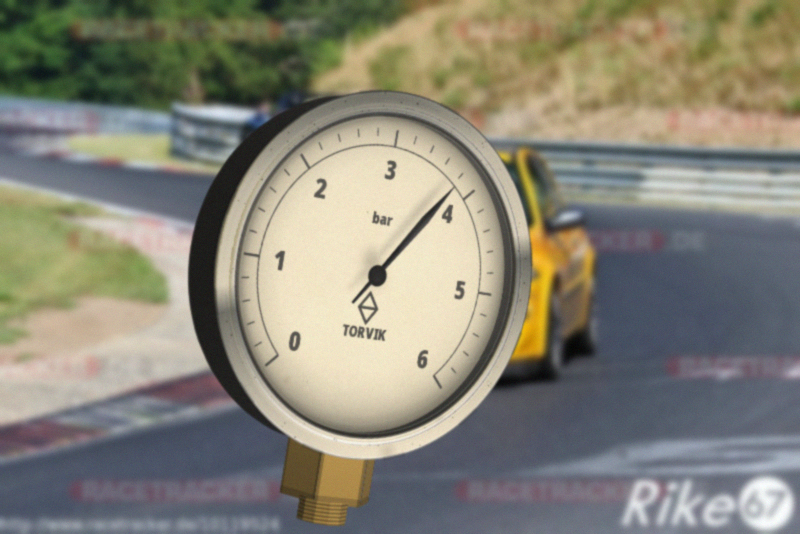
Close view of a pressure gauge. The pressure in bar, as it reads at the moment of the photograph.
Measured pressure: 3.8 bar
